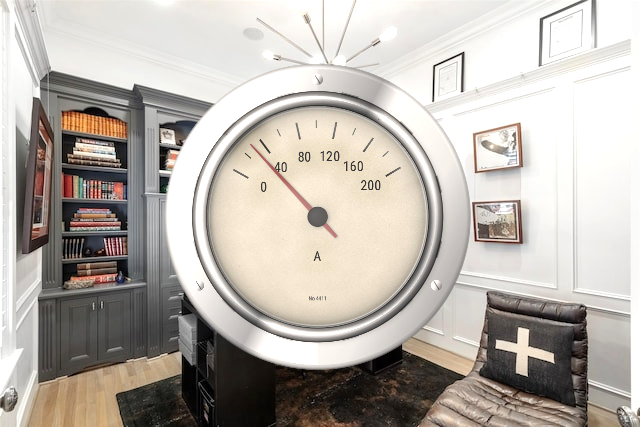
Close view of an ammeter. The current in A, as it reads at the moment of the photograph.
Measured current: 30 A
